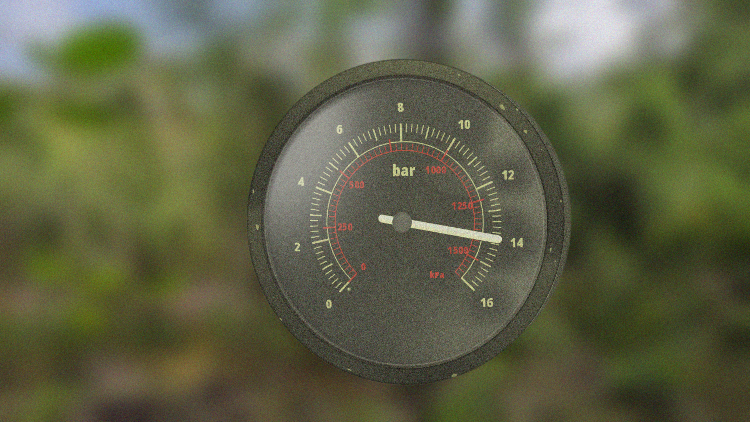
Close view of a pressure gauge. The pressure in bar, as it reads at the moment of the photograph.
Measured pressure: 14 bar
